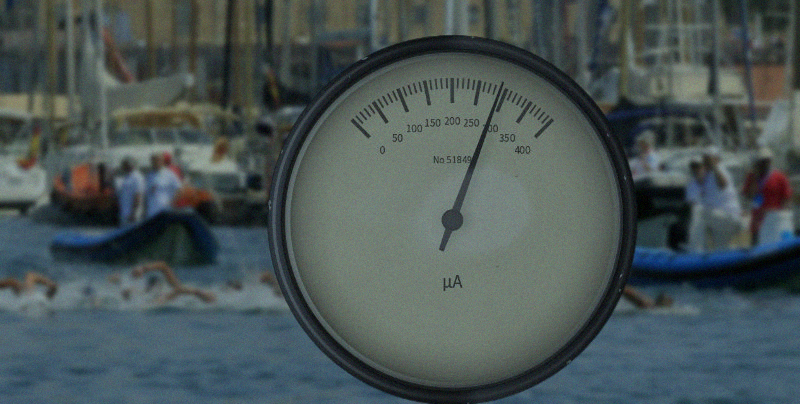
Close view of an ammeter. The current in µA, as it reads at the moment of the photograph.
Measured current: 290 µA
